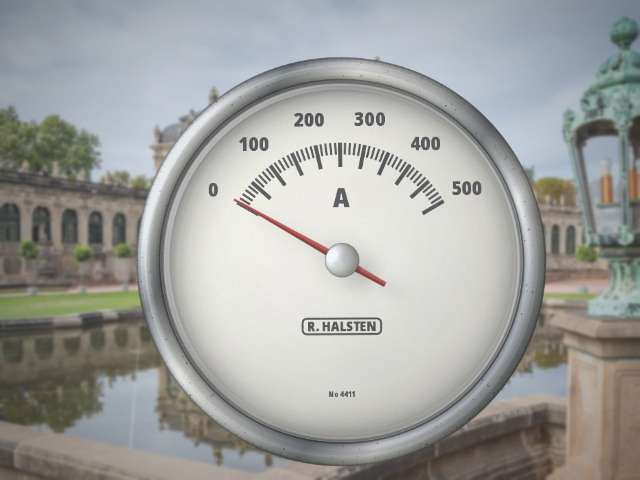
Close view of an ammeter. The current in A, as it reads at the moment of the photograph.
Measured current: 0 A
